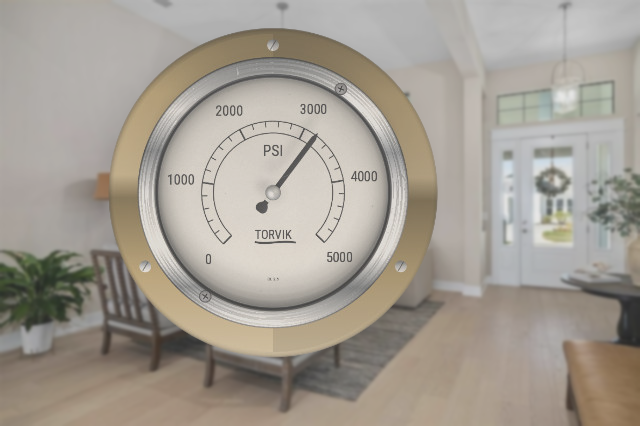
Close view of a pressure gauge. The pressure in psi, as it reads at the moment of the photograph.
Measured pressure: 3200 psi
